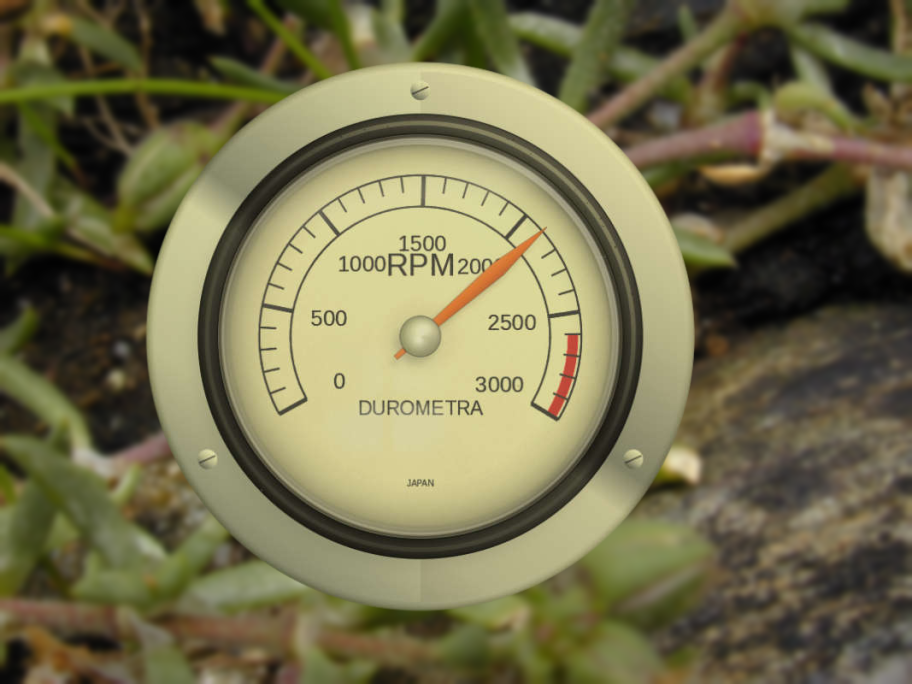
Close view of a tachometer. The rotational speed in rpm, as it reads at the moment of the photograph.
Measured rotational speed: 2100 rpm
